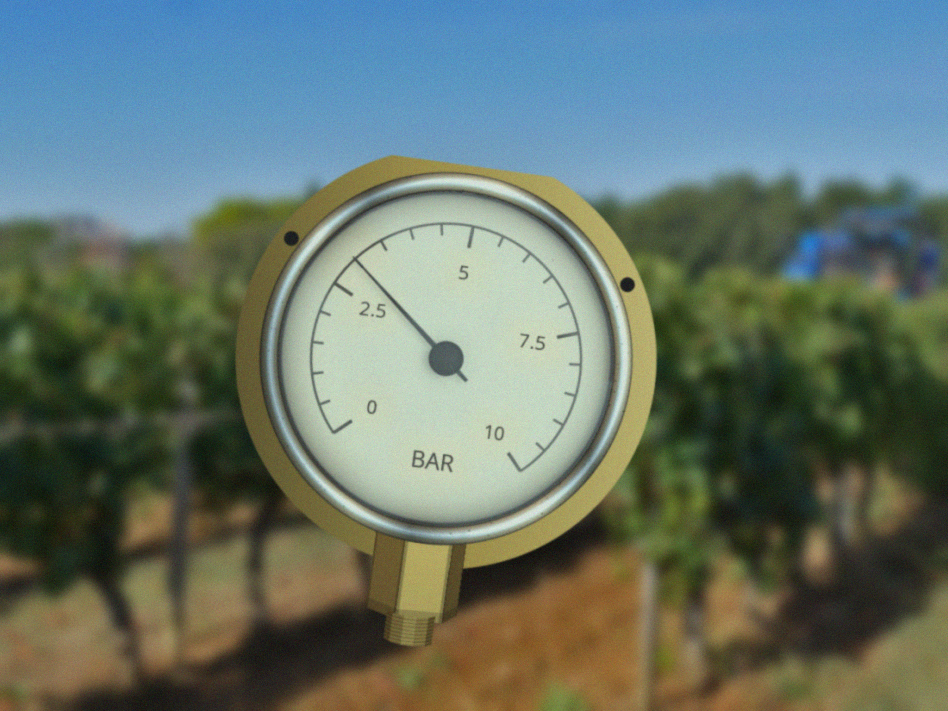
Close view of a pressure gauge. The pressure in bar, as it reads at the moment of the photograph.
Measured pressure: 3 bar
